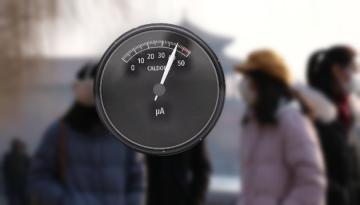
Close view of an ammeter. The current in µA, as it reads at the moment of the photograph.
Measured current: 40 µA
